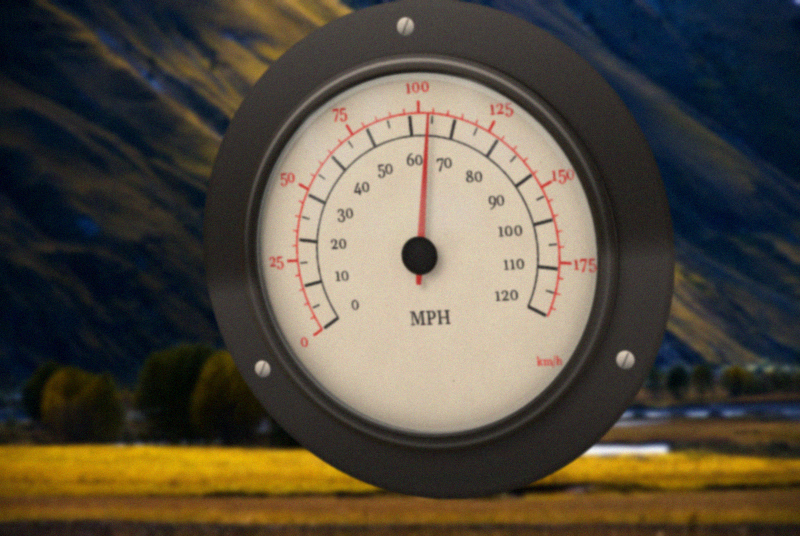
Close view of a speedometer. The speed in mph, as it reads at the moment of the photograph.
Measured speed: 65 mph
